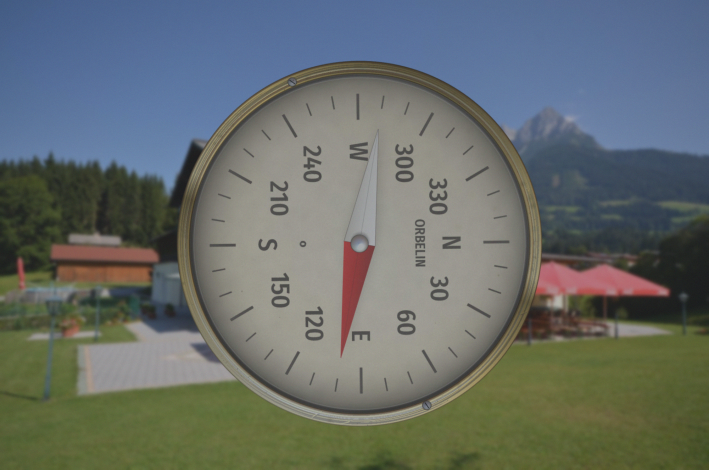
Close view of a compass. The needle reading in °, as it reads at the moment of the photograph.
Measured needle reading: 100 °
